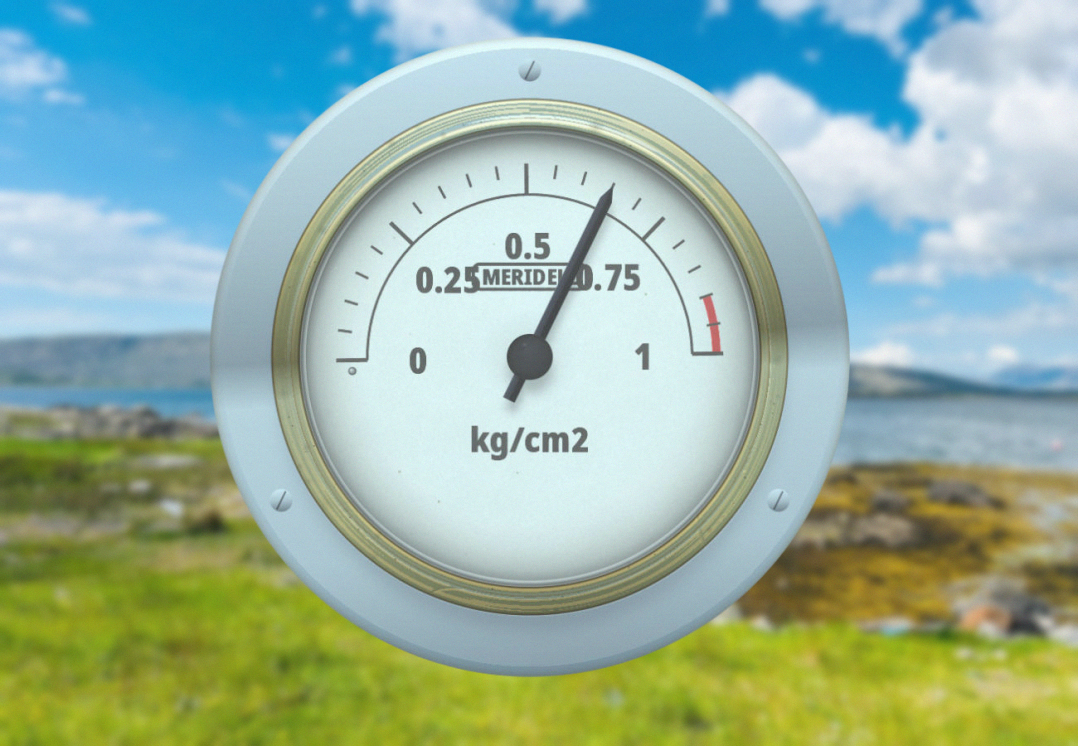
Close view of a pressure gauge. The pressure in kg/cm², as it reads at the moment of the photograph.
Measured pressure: 0.65 kg/cm²
